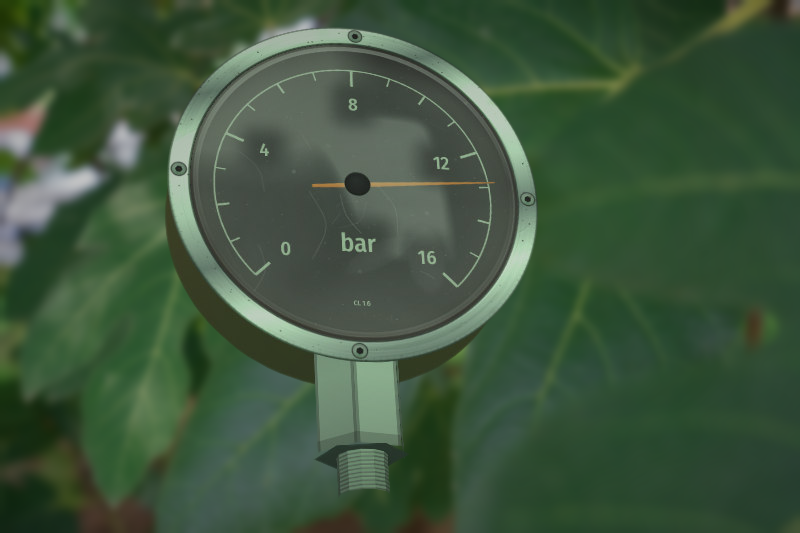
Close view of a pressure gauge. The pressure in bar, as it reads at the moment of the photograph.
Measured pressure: 13 bar
